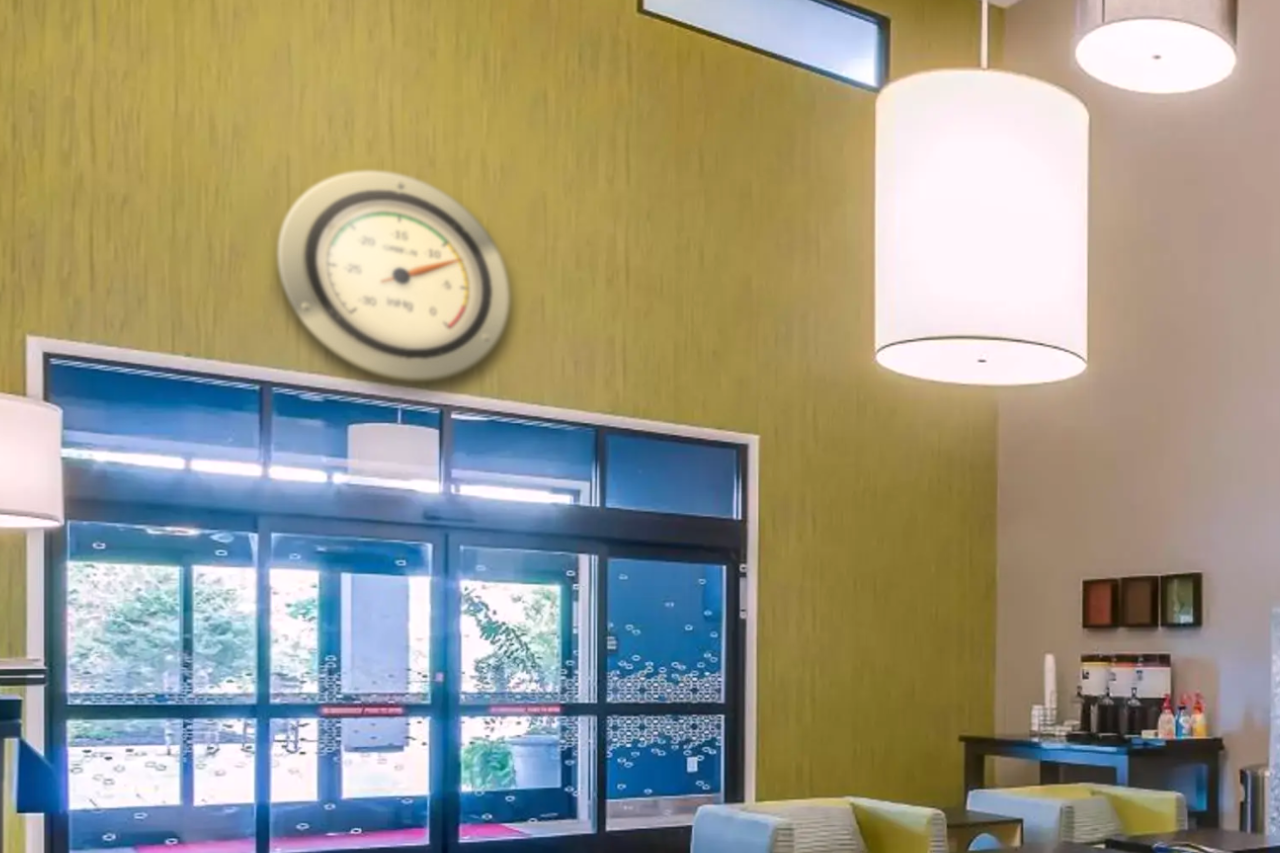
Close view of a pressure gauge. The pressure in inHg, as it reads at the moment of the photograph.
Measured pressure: -8 inHg
